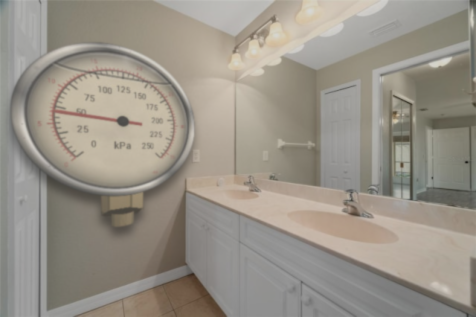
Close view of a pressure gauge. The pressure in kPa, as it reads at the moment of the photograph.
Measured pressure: 45 kPa
